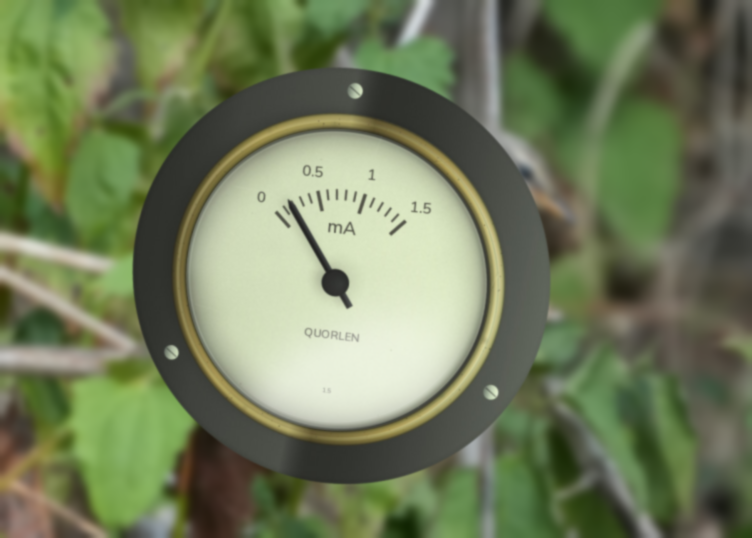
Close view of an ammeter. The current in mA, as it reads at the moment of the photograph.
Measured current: 0.2 mA
